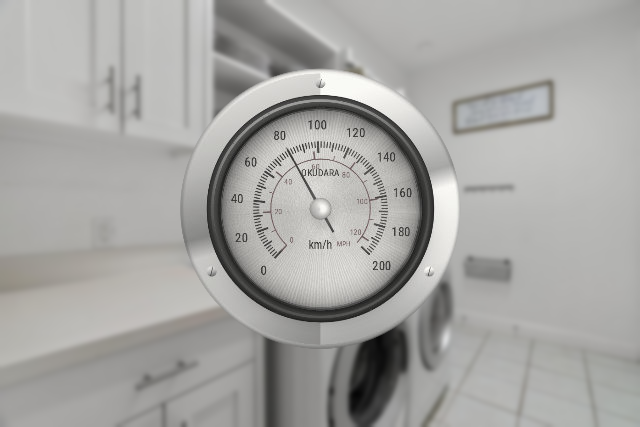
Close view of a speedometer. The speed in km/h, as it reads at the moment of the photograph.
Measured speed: 80 km/h
